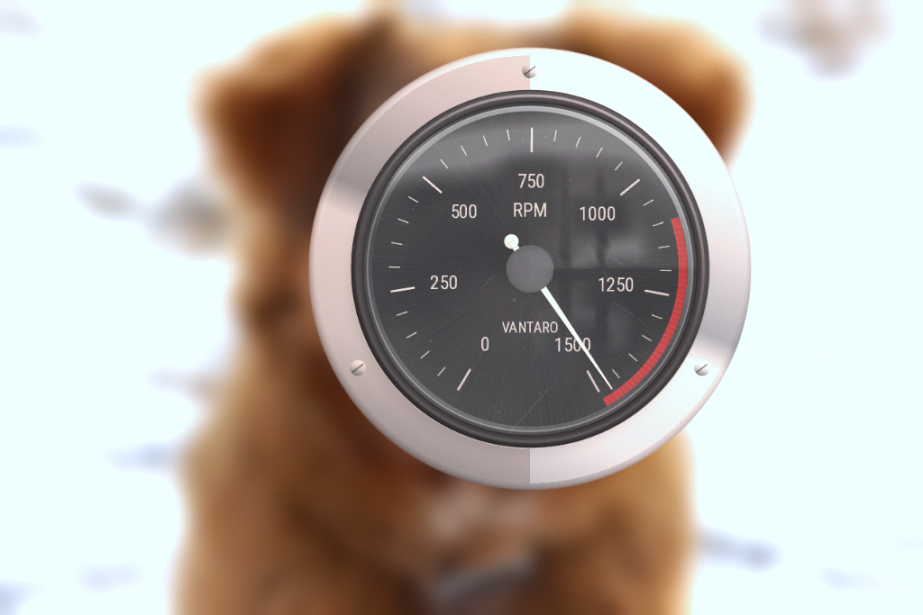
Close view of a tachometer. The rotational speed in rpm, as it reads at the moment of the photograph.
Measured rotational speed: 1475 rpm
